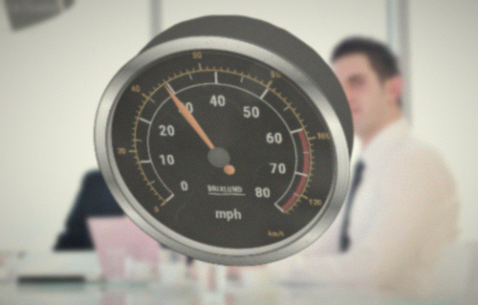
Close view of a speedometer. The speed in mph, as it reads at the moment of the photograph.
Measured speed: 30 mph
